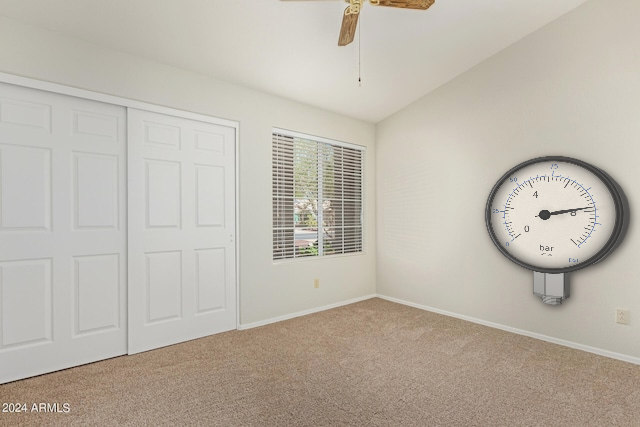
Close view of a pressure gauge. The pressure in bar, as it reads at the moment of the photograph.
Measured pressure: 7.8 bar
